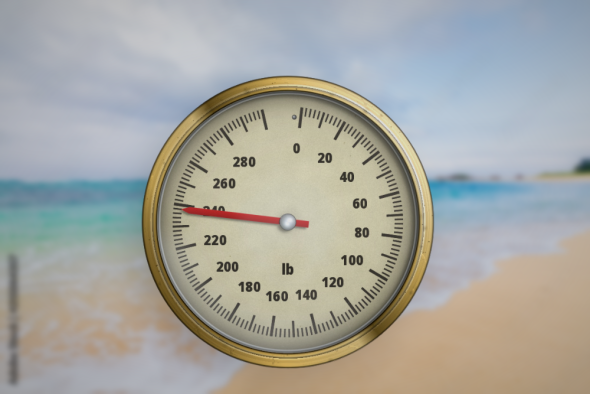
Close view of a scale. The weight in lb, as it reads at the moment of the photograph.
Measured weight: 238 lb
